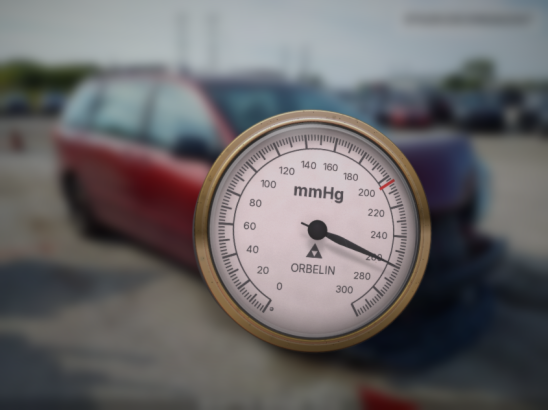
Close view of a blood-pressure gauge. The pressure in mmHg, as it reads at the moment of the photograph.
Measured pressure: 260 mmHg
